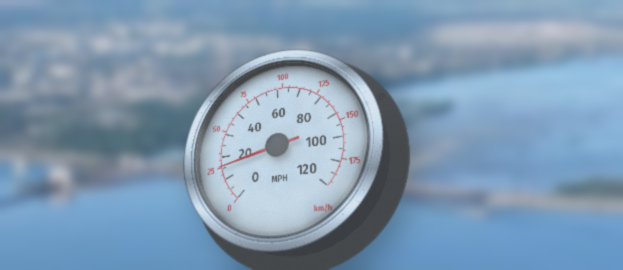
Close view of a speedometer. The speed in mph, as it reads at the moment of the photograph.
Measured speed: 15 mph
